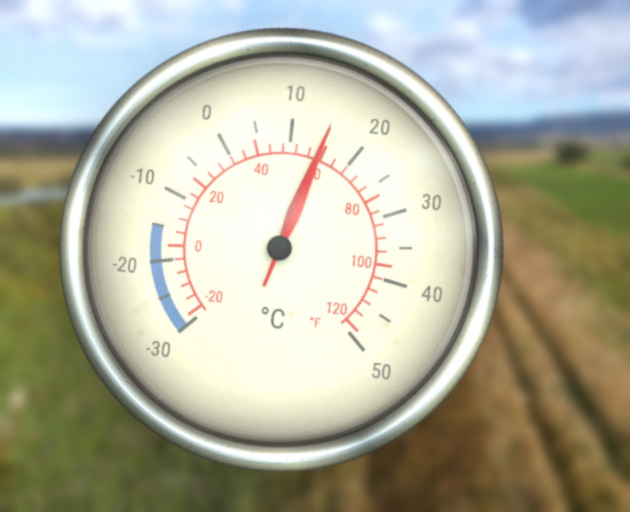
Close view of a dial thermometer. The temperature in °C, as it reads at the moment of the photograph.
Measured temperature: 15 °C
